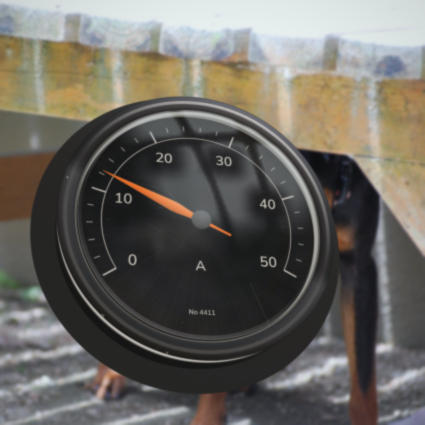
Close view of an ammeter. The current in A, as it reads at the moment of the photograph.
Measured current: 12 A
